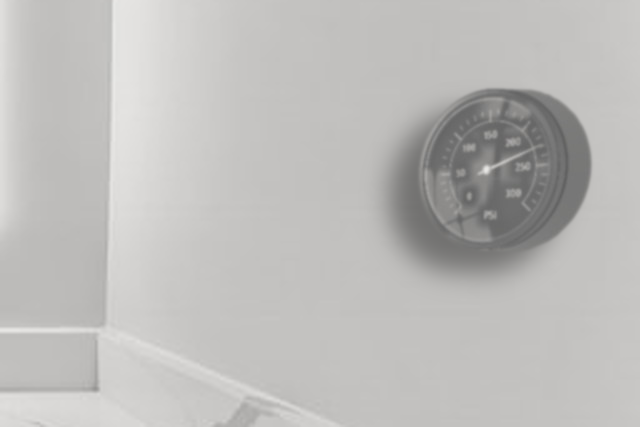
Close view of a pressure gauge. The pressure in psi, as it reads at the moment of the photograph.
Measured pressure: 230 psi
